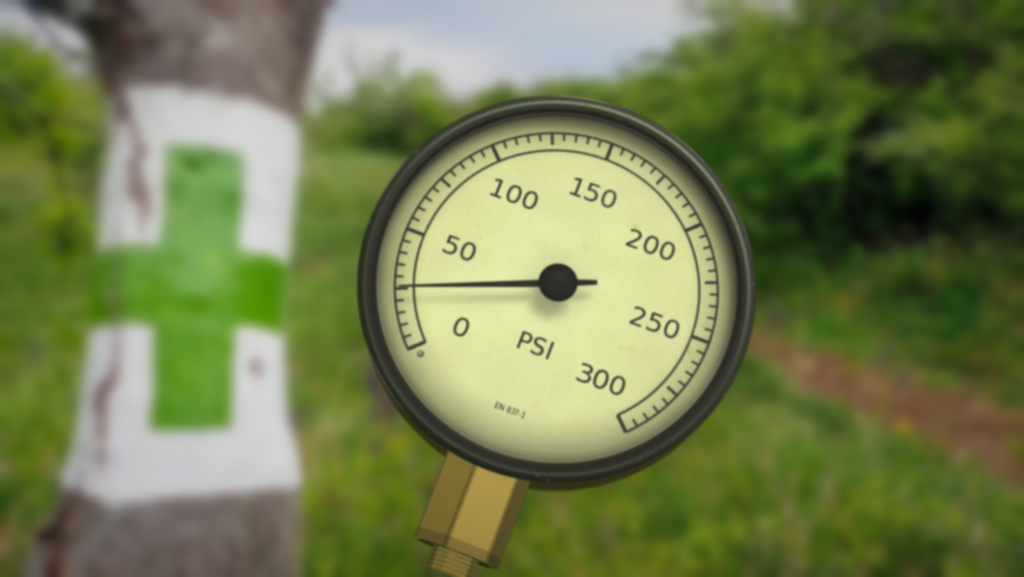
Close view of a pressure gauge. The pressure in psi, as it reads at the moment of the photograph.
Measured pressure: 25 psi
